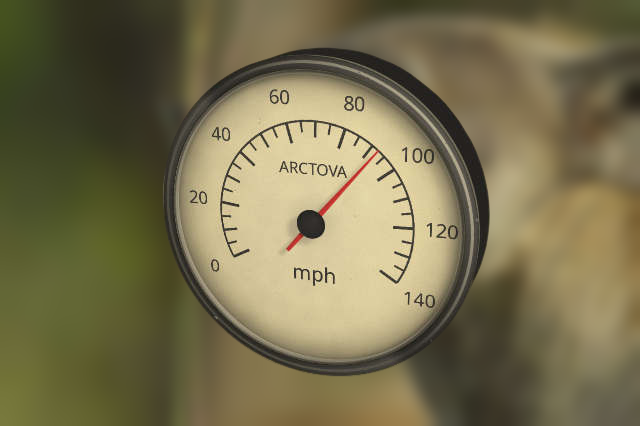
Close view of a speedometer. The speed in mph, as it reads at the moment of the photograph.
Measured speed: 92.5 mph
